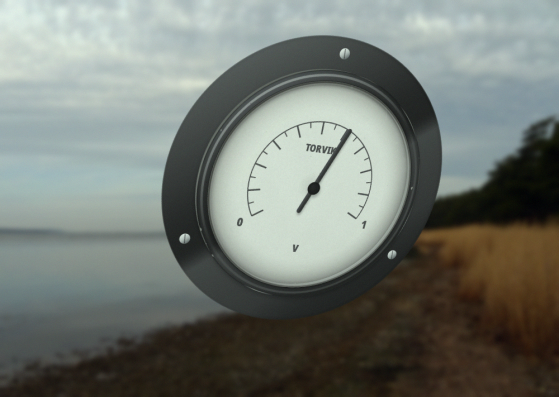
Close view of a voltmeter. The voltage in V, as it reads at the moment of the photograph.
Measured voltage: 0.6 V
